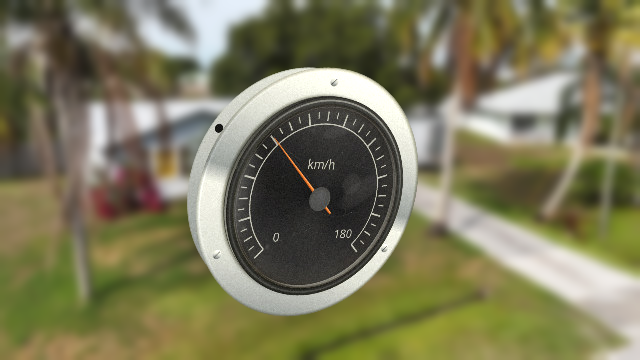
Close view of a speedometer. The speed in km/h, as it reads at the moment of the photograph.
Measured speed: 60 km/h
